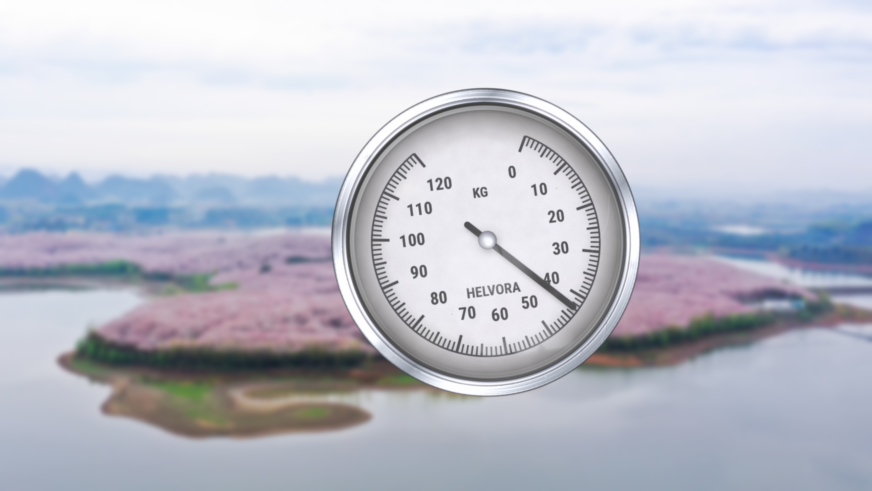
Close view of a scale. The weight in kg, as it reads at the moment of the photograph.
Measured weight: 43 kg
